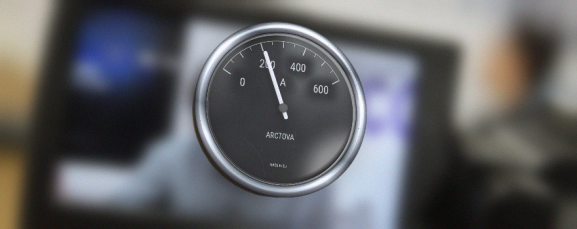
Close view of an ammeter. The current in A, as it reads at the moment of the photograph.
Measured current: 200 A
